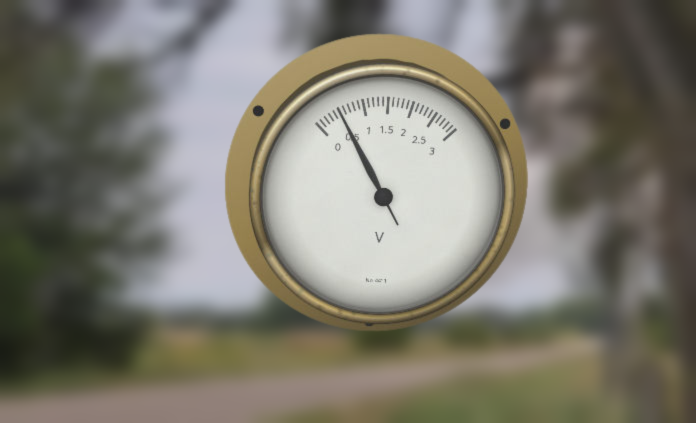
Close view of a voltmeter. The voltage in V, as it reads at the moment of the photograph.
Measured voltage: 0.5 V
